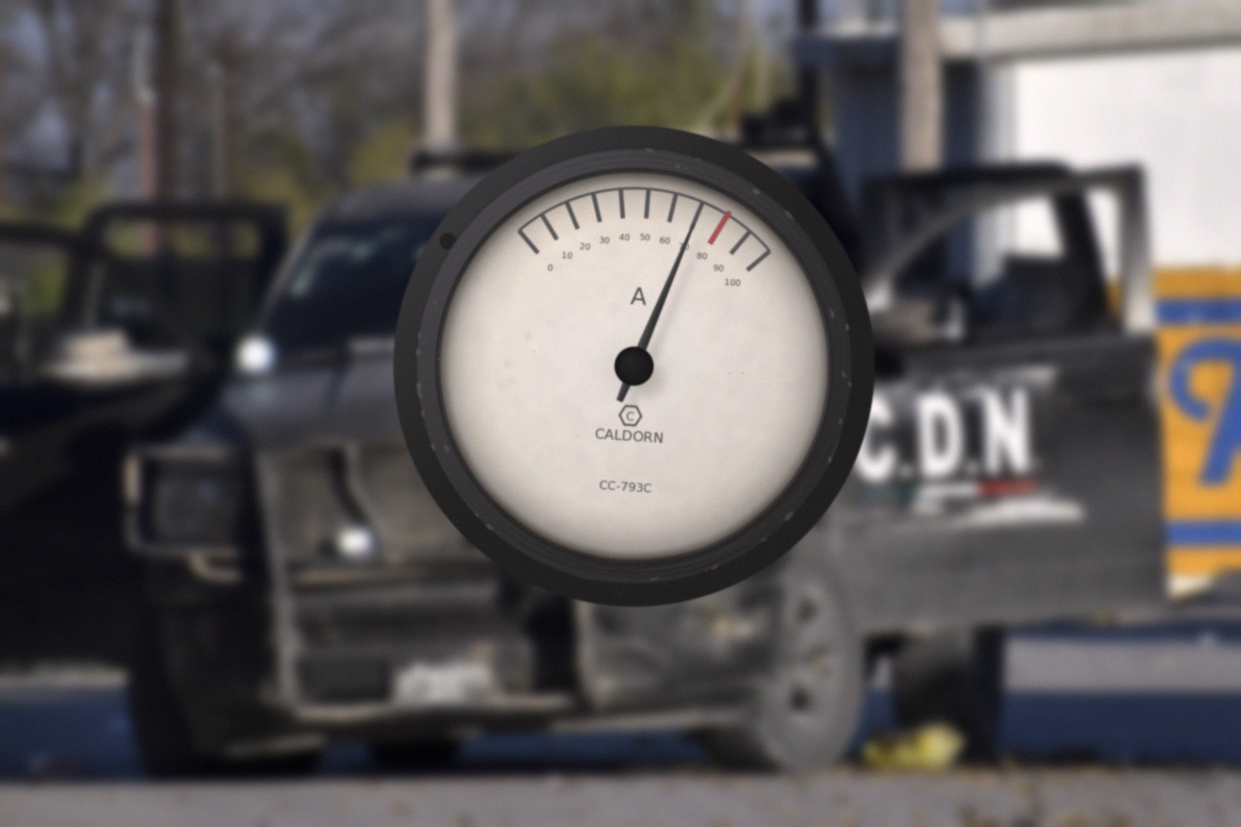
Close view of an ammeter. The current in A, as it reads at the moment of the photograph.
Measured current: 70 A
